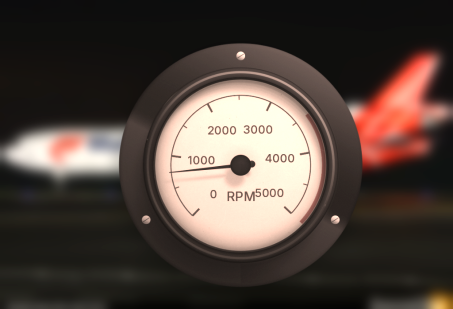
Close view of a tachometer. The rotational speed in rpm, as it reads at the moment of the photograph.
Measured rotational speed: 750 rpm
